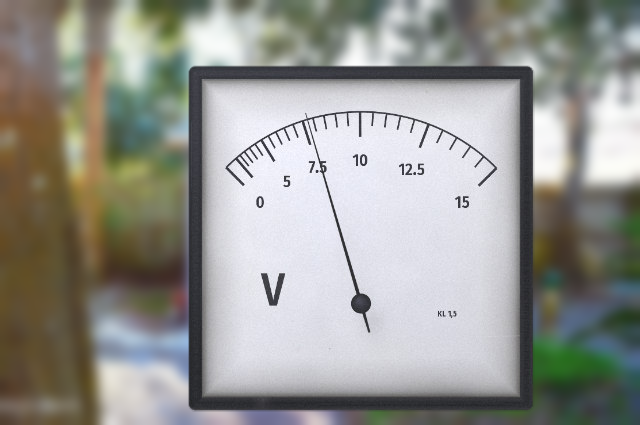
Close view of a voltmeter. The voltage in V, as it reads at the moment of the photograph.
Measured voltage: 7.75 V
